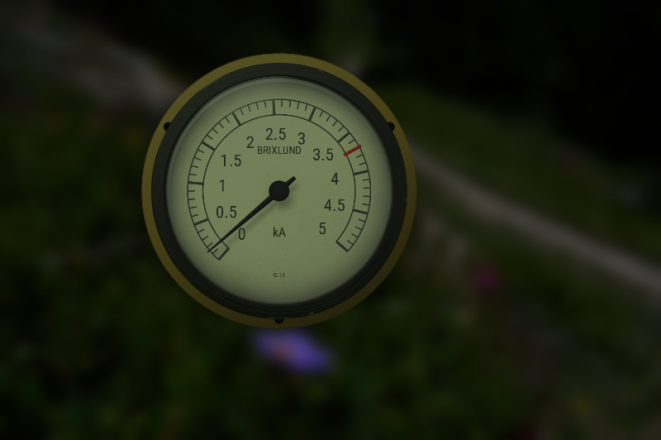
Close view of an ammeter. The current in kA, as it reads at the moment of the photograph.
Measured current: 0.15 kA
